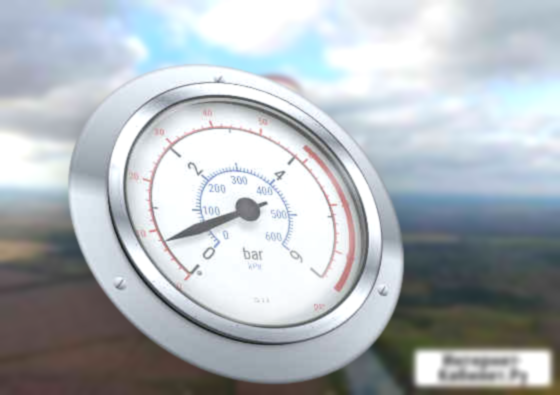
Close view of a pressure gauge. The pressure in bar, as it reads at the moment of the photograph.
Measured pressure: 0.5 bar
